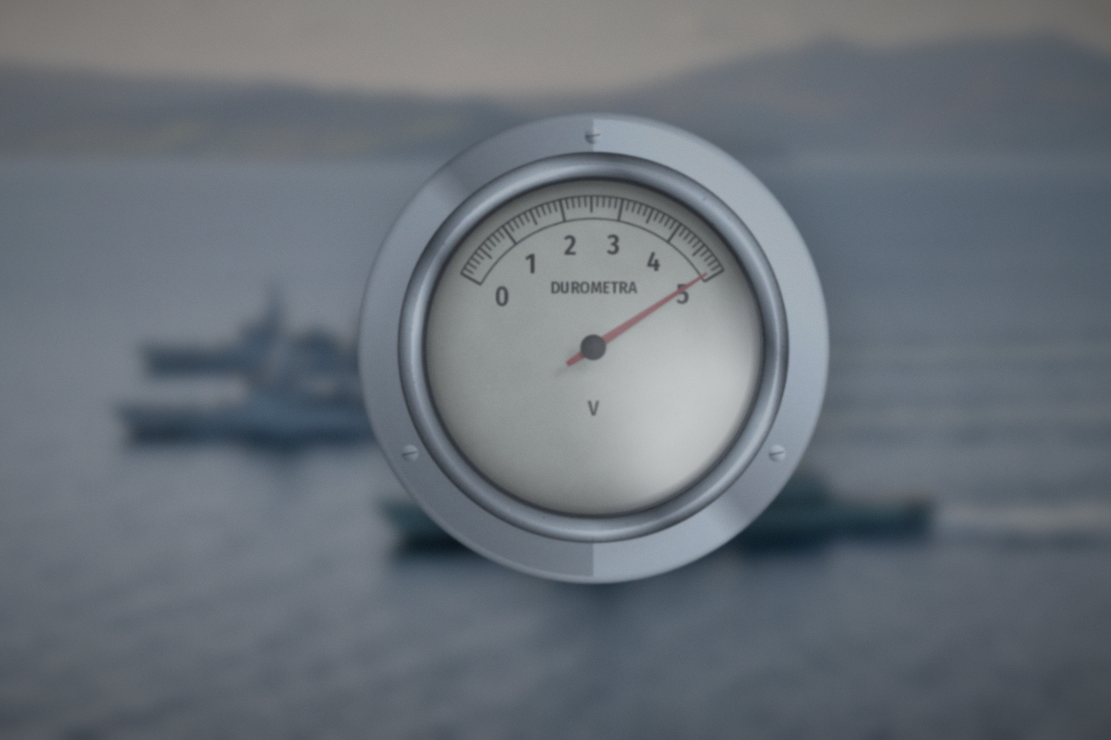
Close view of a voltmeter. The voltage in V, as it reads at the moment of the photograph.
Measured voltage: 4.9 V
